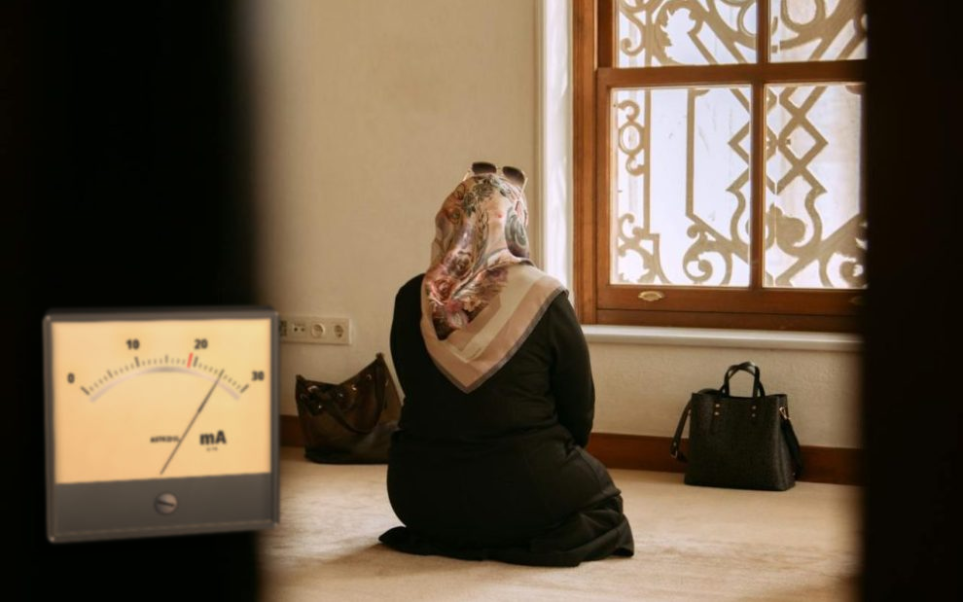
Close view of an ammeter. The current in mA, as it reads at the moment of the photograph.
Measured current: 25 mA
